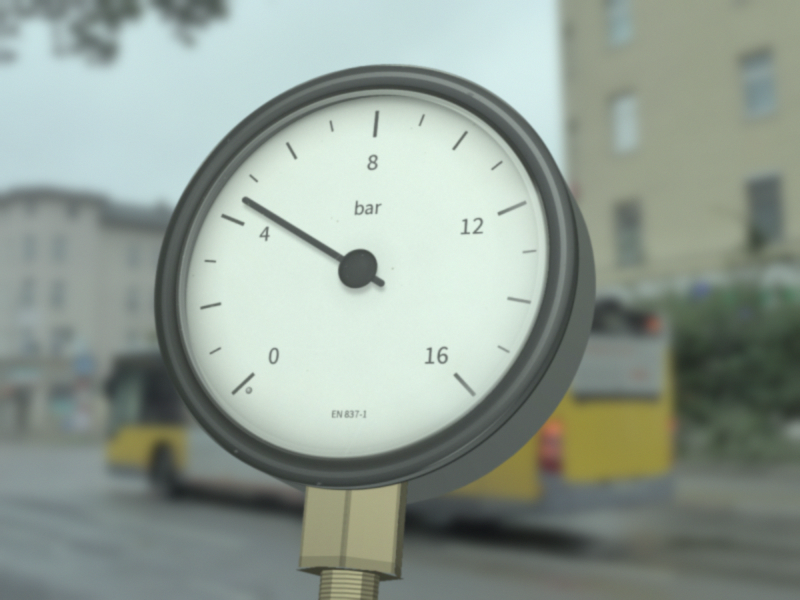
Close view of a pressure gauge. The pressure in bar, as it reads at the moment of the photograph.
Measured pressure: 4.5 bar
